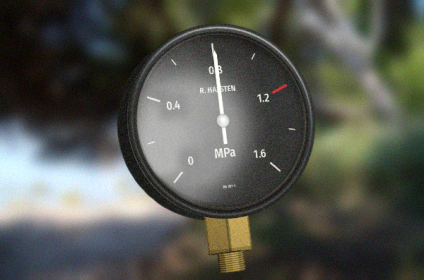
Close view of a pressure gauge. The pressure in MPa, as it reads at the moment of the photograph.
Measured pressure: 0.8 MPa
